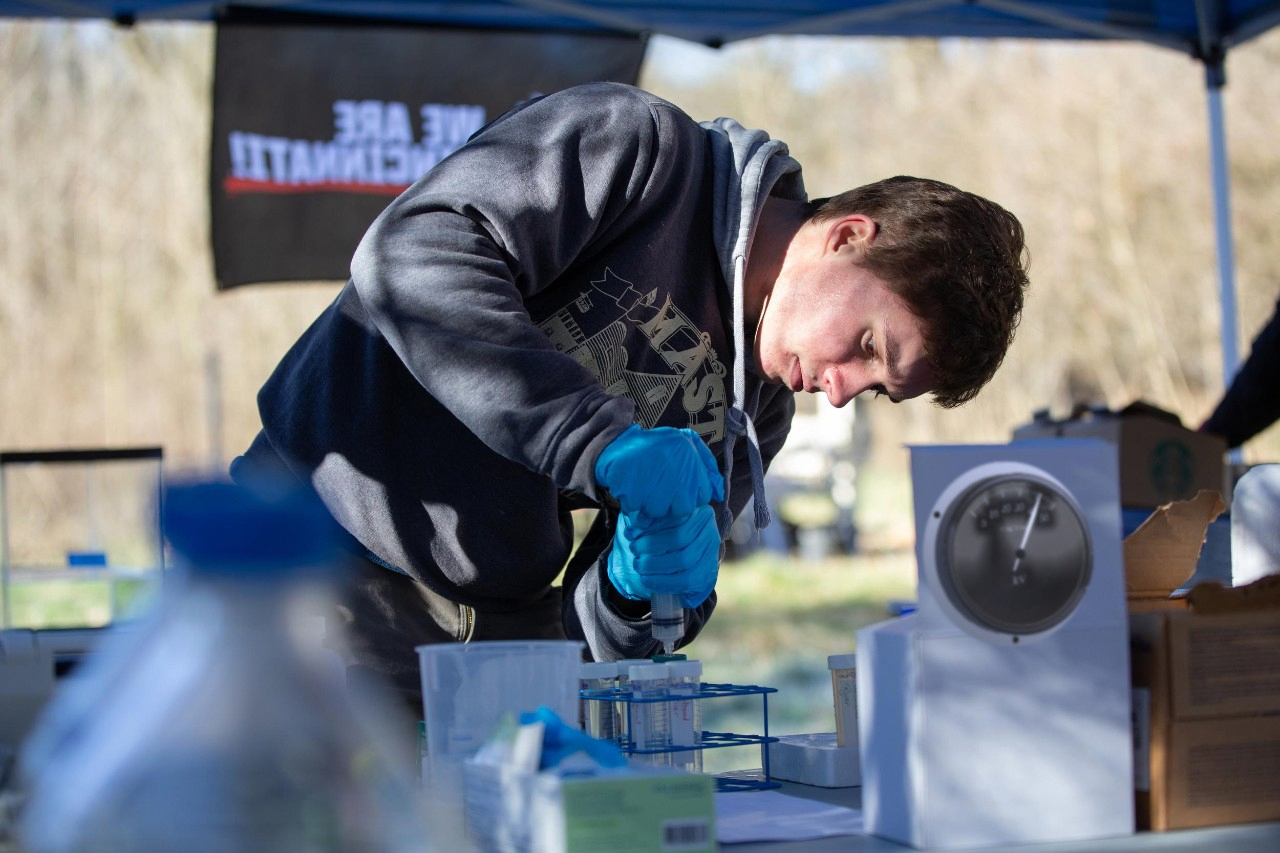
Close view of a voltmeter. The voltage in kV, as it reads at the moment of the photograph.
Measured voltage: 40 kV
